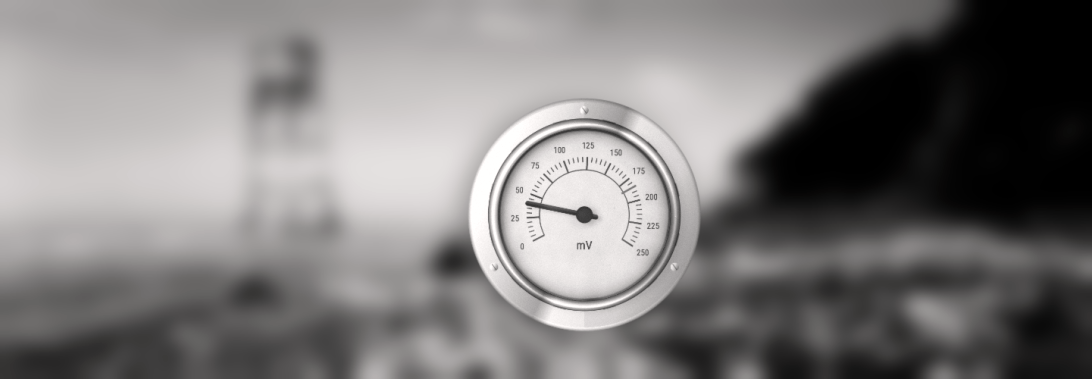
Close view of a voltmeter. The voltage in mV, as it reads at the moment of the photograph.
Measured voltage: 40 mV
